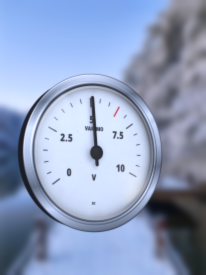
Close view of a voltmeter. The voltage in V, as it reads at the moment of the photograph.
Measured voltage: 5 V
